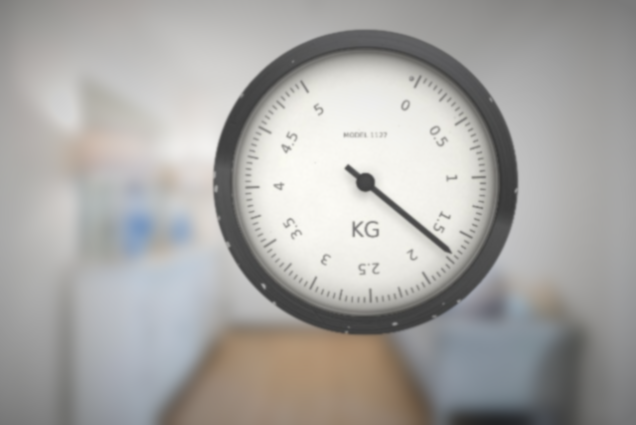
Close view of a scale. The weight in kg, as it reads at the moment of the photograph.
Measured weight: 1.7 kg
